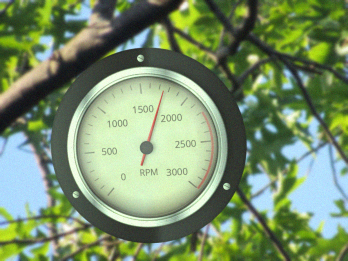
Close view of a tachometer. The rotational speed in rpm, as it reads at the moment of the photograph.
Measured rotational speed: 1750 rpm
